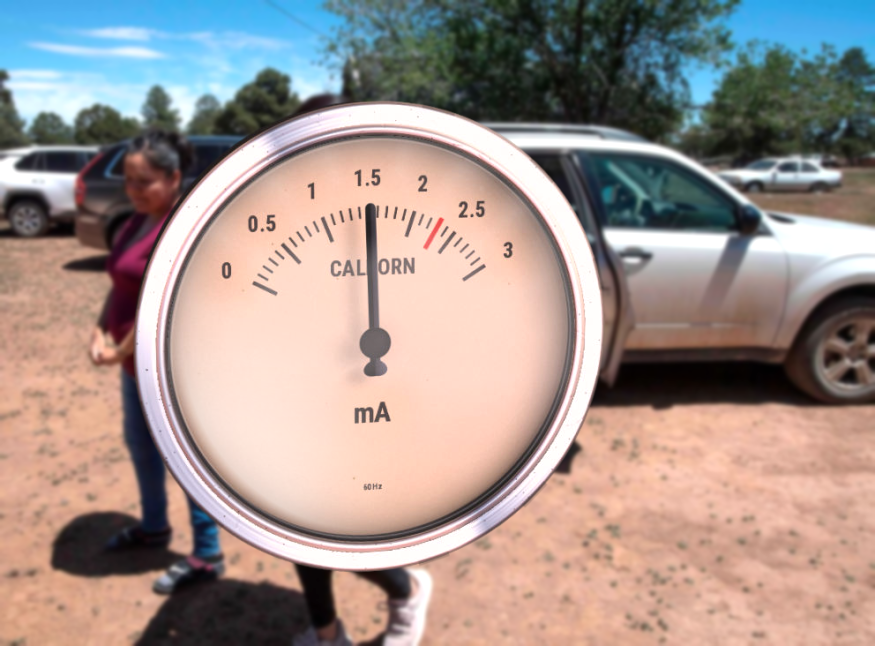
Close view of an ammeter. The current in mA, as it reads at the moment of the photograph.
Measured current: 1.5 mA
